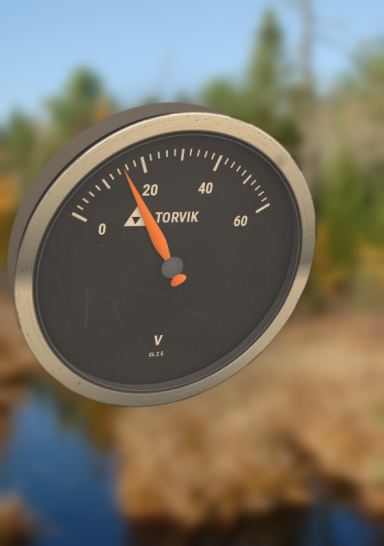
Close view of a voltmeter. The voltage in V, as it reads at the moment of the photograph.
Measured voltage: 15 V
